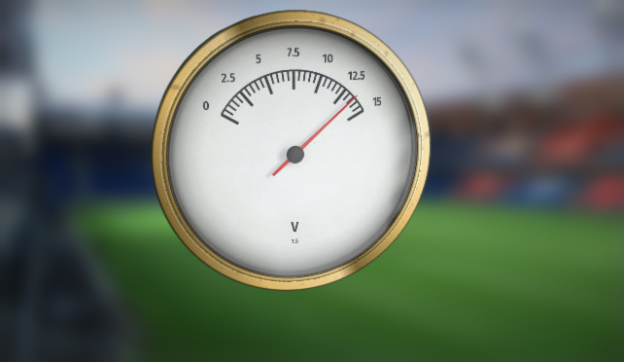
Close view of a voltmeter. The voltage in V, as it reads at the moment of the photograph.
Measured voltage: 13.5 V
